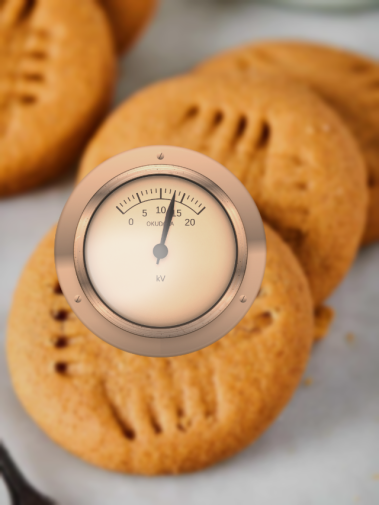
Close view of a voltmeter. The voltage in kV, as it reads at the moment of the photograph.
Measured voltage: 13 kV
